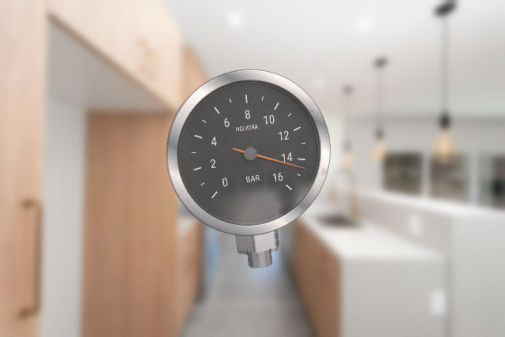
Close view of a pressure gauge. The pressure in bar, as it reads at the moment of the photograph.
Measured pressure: 14.5 bar
